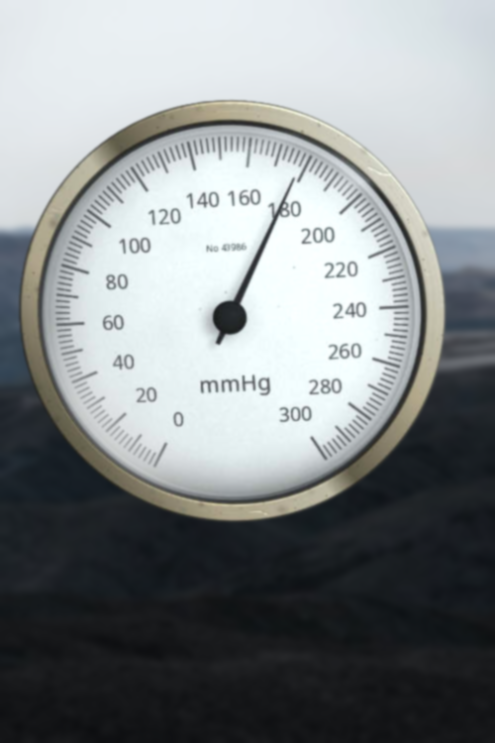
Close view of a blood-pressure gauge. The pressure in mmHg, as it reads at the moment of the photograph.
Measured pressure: 178 mmHg
